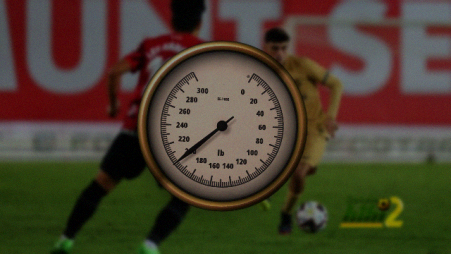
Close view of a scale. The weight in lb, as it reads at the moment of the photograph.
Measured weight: 200 lb
